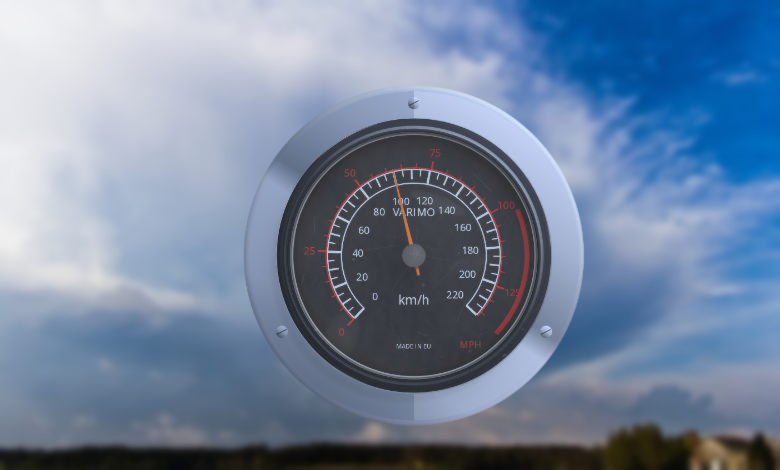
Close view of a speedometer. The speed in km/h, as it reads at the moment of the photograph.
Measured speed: 100 km/h
